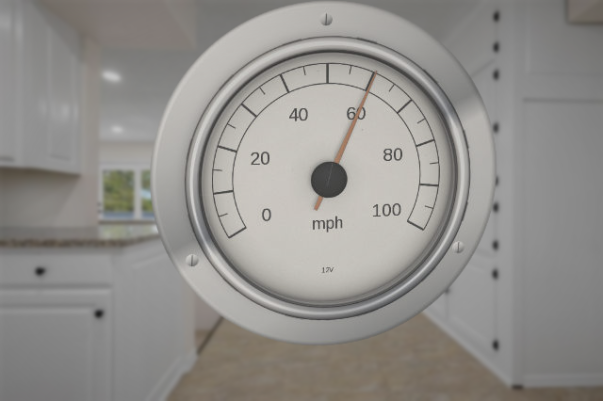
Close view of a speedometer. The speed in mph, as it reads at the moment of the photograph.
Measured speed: 60 mph
